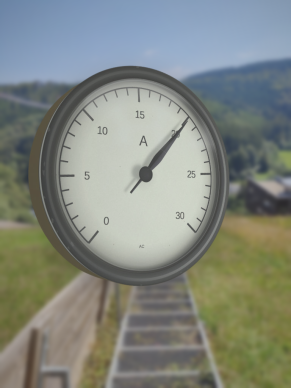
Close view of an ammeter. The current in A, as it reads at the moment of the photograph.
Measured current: 20 A
